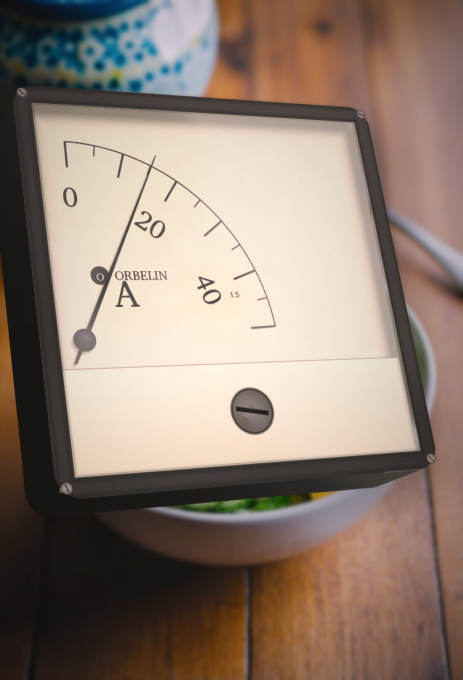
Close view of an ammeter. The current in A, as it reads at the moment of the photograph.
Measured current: 15 A
